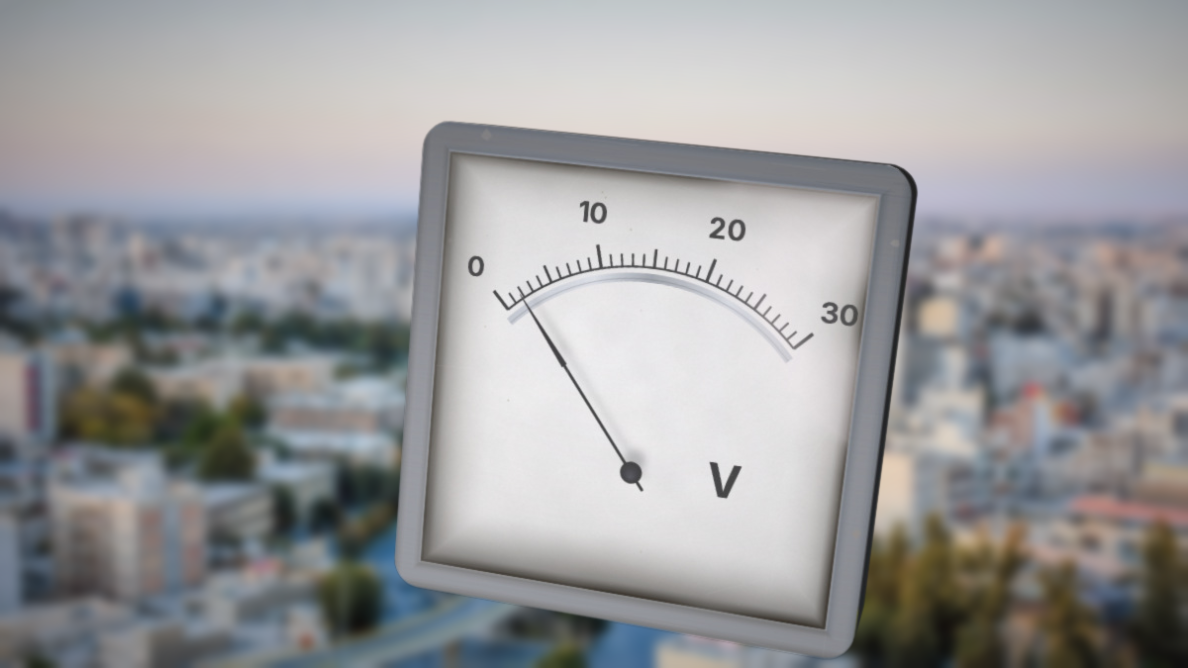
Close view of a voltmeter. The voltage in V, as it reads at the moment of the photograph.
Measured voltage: 2 V
